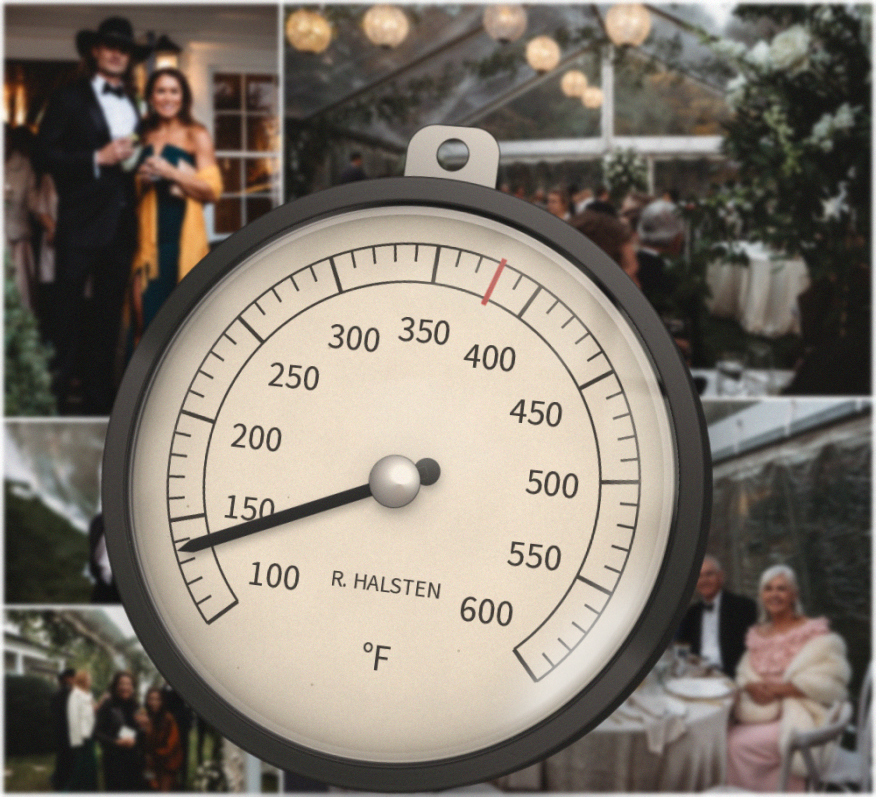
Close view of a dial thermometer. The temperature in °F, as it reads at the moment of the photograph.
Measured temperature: 135 °F
